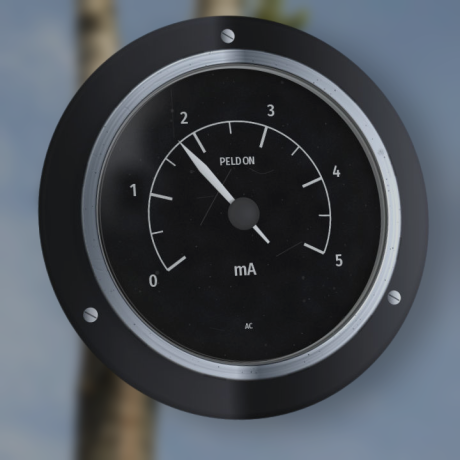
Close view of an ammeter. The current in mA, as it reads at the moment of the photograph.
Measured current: 1.75 mA
